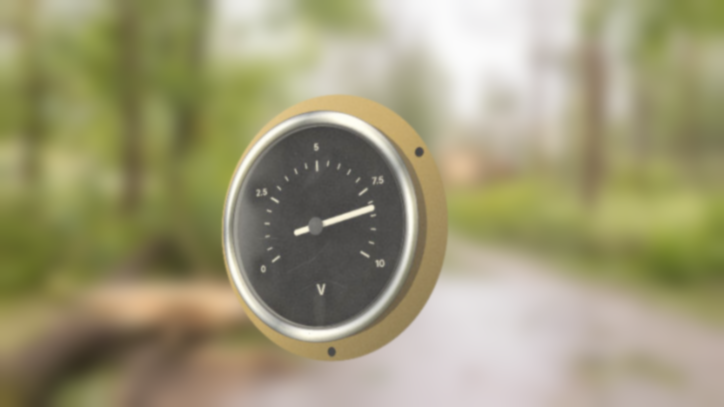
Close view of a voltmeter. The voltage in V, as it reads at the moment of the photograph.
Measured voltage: 8.25 V
